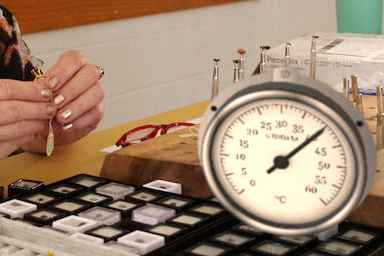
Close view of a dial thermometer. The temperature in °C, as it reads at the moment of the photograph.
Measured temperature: 40 °C
